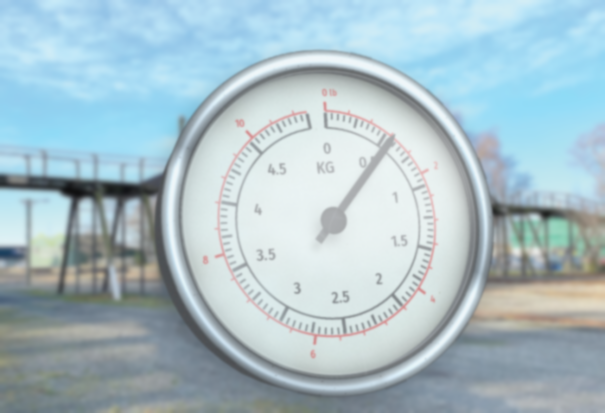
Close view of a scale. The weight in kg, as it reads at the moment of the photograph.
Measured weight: 0.55 kg
